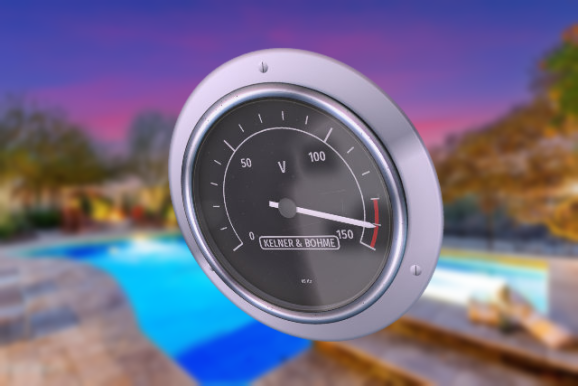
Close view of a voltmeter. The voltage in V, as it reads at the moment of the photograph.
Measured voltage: 140 V
